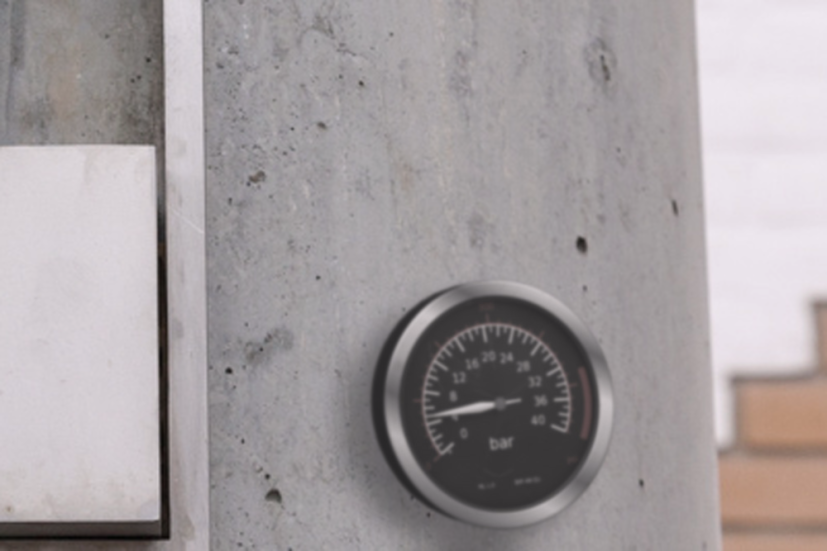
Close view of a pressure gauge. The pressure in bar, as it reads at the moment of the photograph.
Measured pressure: 5 bar
